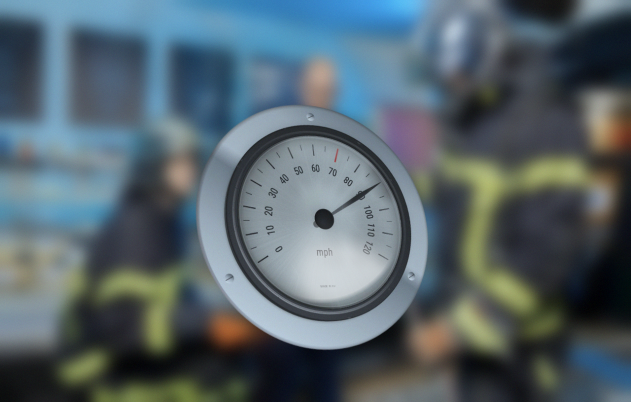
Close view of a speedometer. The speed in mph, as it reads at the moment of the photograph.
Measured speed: 90 mph
